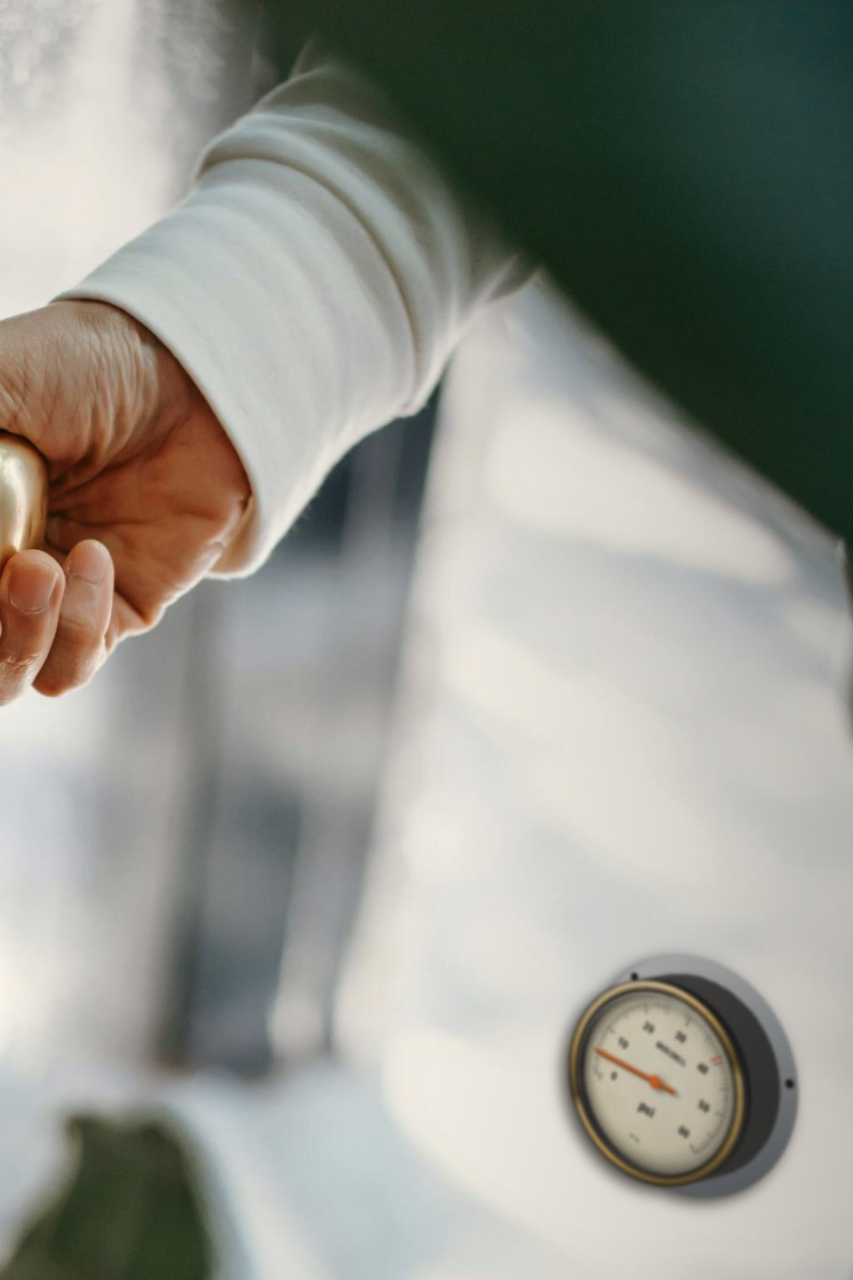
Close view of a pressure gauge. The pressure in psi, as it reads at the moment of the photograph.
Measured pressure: 5 psi
